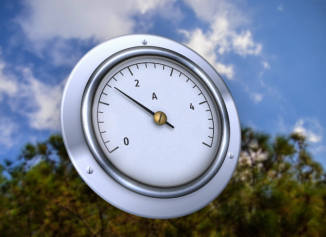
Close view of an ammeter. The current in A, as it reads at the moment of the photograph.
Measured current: 1.4 A
